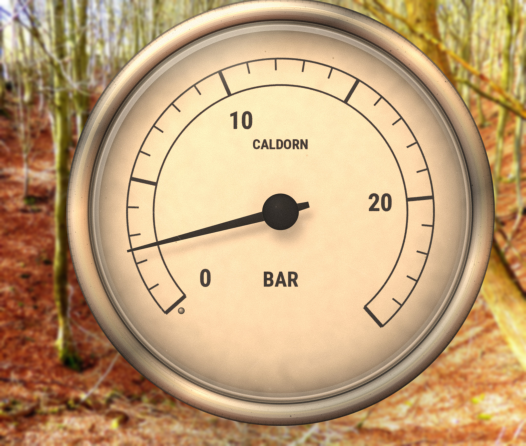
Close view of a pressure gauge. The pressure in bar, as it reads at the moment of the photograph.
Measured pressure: 2.5 bar
